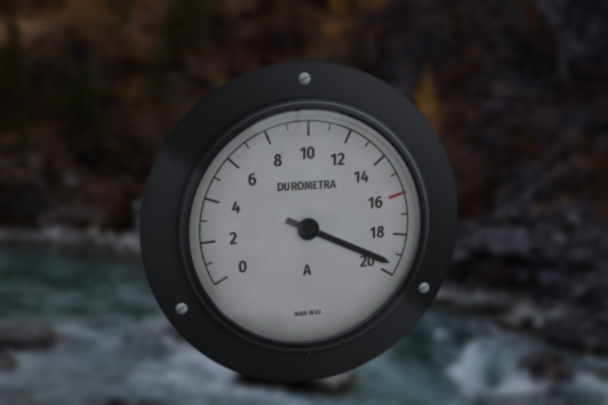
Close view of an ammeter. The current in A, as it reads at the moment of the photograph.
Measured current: 19.5 A
